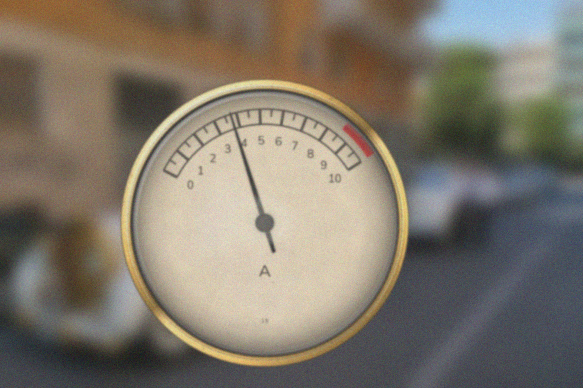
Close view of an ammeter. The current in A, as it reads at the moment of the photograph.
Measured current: 3.75 A
